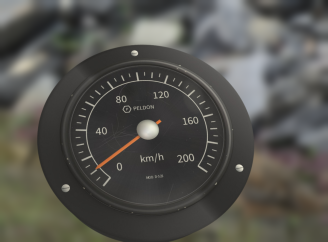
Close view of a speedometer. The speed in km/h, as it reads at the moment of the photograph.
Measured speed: 10 km/h
